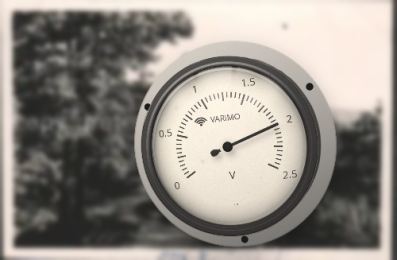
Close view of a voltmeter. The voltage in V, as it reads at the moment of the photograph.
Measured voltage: 2 V
